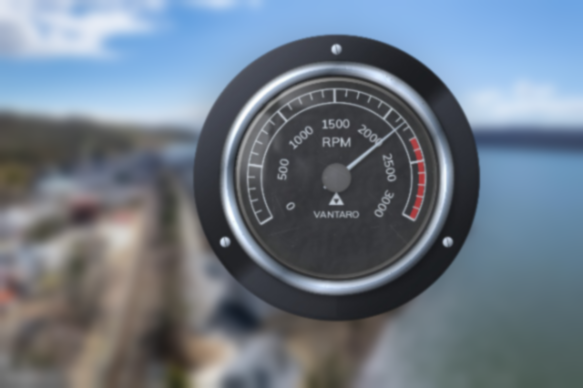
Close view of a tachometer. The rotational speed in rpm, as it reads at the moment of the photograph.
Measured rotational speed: 2150 rpm
